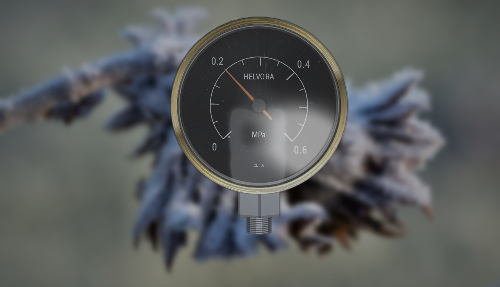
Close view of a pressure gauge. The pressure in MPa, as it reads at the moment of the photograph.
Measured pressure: 0.2 MPa
